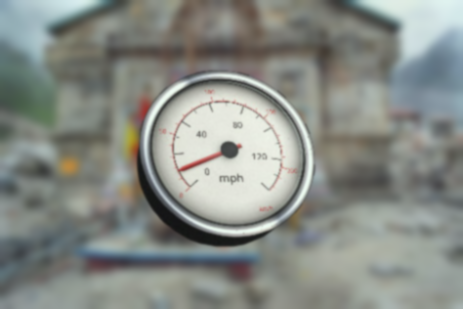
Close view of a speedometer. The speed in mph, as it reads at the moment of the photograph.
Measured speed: 10 mph
